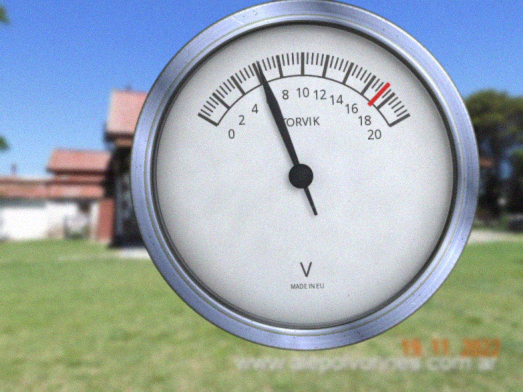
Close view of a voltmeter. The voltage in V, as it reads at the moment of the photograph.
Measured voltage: 6.4 V
